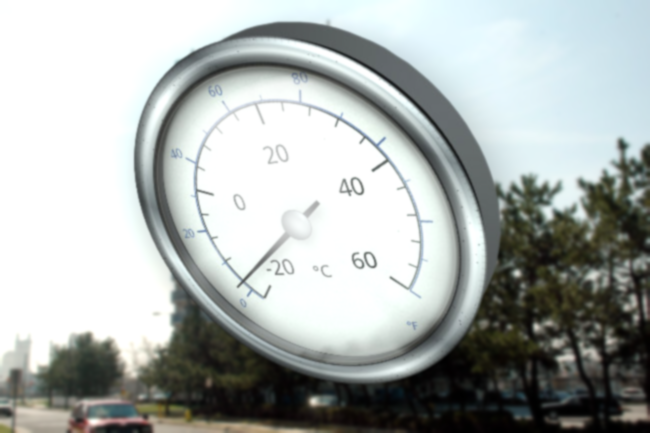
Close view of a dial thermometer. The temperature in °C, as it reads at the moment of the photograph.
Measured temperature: -16 °C
